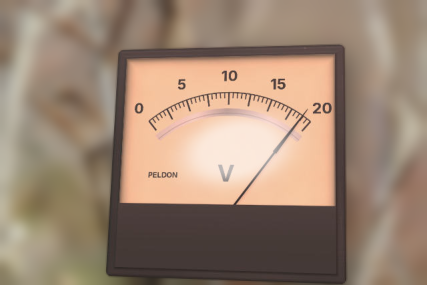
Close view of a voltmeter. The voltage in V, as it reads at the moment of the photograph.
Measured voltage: 19 V
